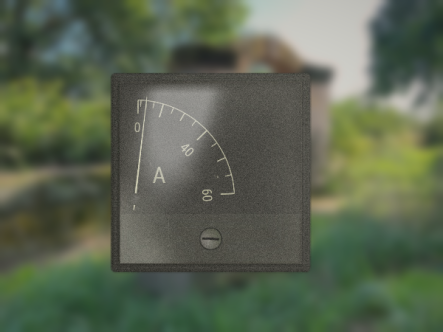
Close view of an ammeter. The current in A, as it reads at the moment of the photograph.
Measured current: 10 A
